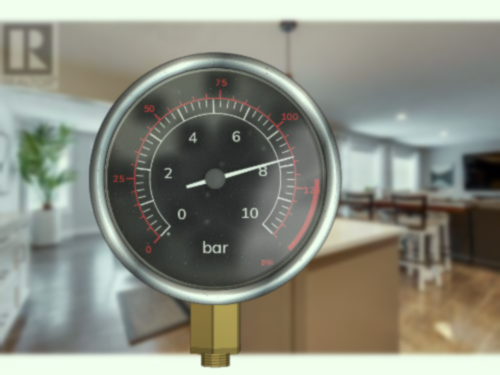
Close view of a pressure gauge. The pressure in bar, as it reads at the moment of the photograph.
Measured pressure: 7.8 bar
